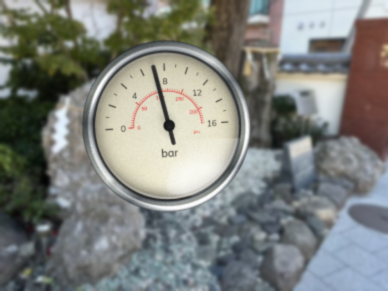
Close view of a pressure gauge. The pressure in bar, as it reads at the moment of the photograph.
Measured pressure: 7 bar
